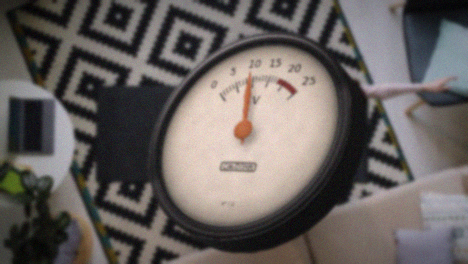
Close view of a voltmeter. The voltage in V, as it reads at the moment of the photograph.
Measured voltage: 10 V
